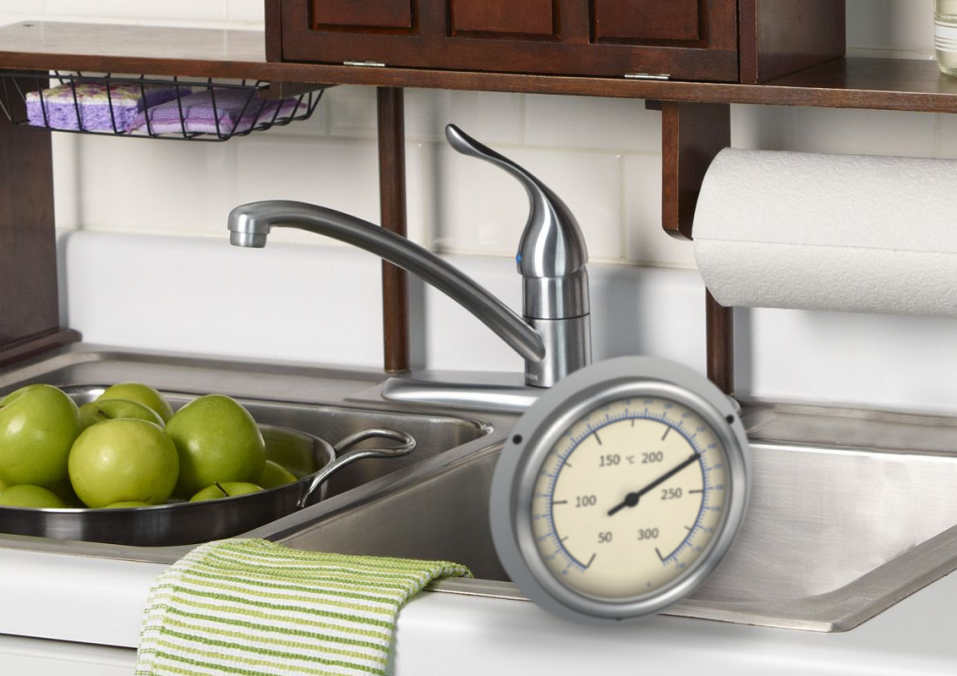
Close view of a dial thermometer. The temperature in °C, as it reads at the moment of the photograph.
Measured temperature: 225 °C
